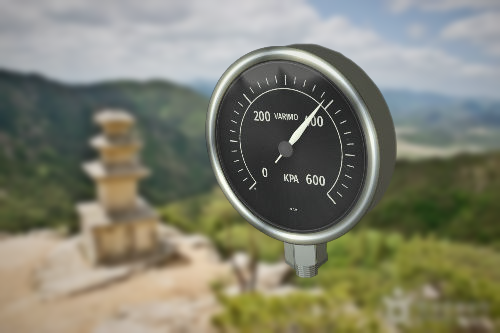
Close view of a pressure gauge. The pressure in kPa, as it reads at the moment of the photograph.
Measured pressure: 390 kPa
